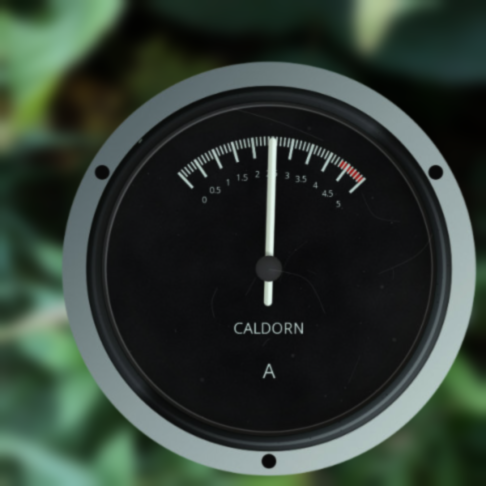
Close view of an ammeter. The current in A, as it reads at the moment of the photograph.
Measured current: 2.5 A
